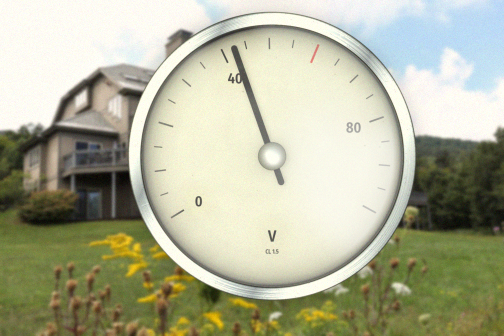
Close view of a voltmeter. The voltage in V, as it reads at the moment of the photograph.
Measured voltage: 42.5 V
